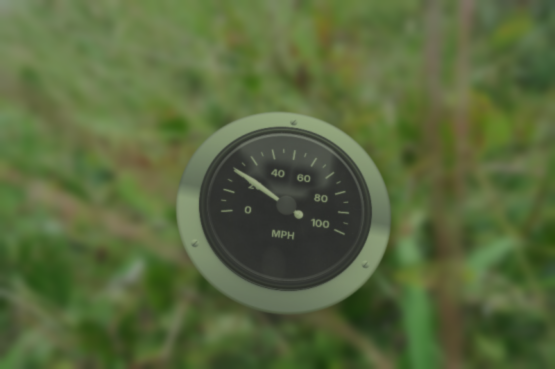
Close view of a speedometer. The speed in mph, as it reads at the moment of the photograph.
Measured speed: 20 mph
